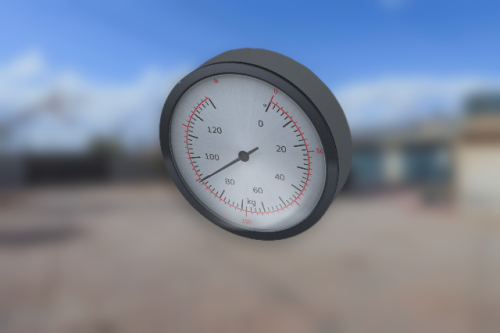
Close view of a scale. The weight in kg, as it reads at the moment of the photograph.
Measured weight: 90 kg
